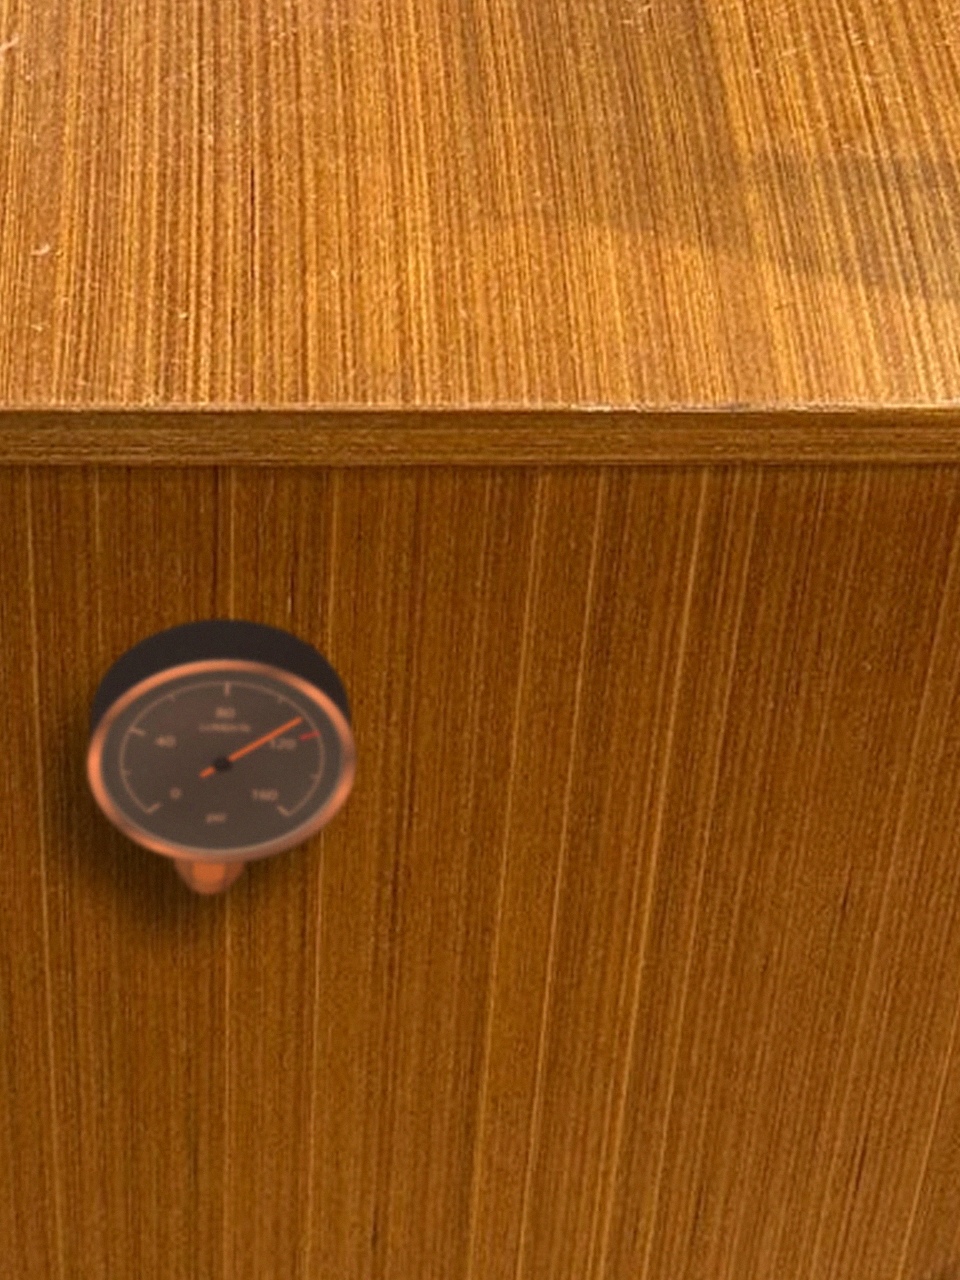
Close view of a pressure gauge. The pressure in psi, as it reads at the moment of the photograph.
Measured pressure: 110 psi
